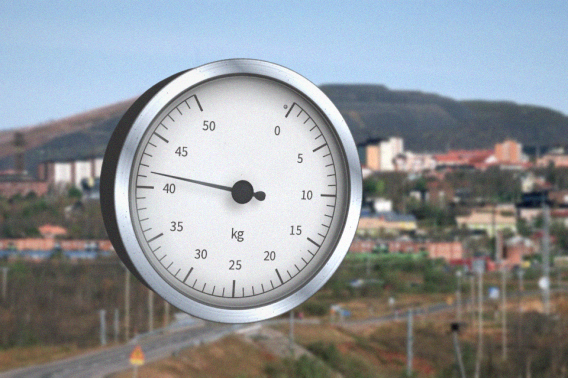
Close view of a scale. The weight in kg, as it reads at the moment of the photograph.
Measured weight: 41.5 kg
